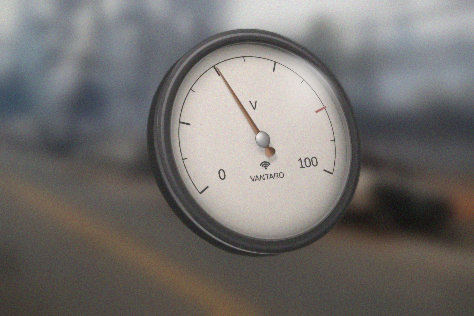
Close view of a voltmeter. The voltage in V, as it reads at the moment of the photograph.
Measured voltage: 40 V
